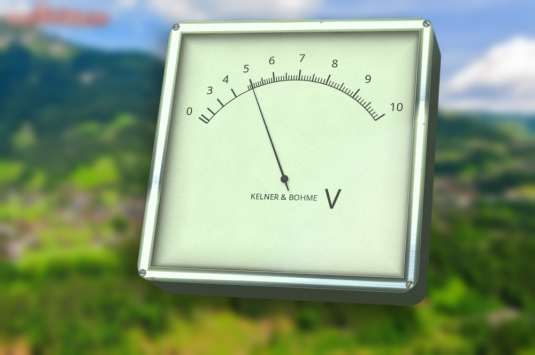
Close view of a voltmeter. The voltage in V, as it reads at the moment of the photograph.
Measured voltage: 5 V
